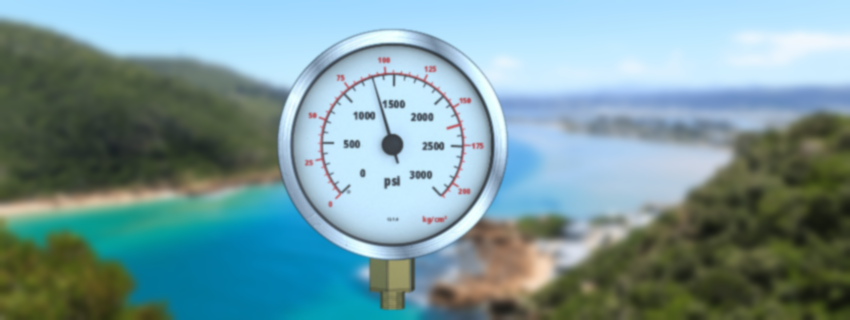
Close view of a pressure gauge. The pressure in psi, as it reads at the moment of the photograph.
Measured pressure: 1300 psi
